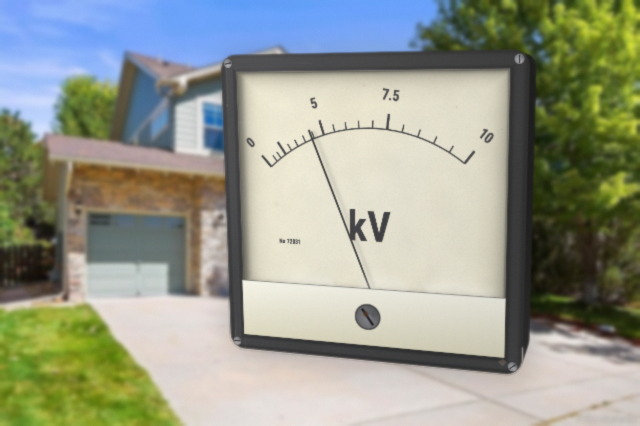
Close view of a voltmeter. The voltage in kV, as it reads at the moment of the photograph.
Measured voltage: 4.5 kV
